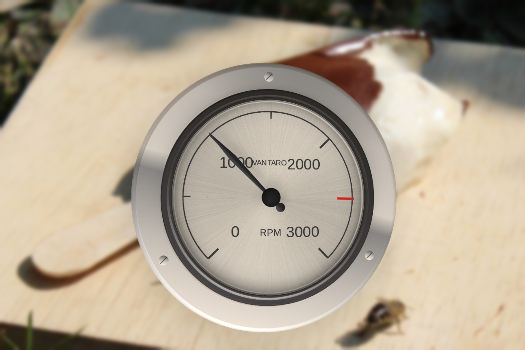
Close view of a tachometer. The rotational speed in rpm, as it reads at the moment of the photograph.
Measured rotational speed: 1000 rpm
